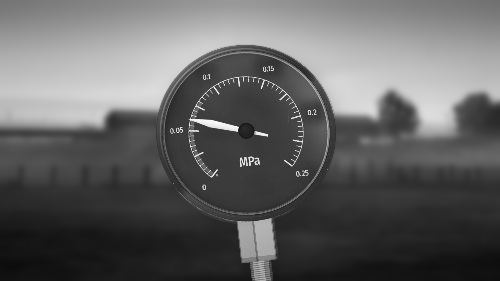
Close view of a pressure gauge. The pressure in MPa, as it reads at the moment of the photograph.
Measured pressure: 0.06 MPa
